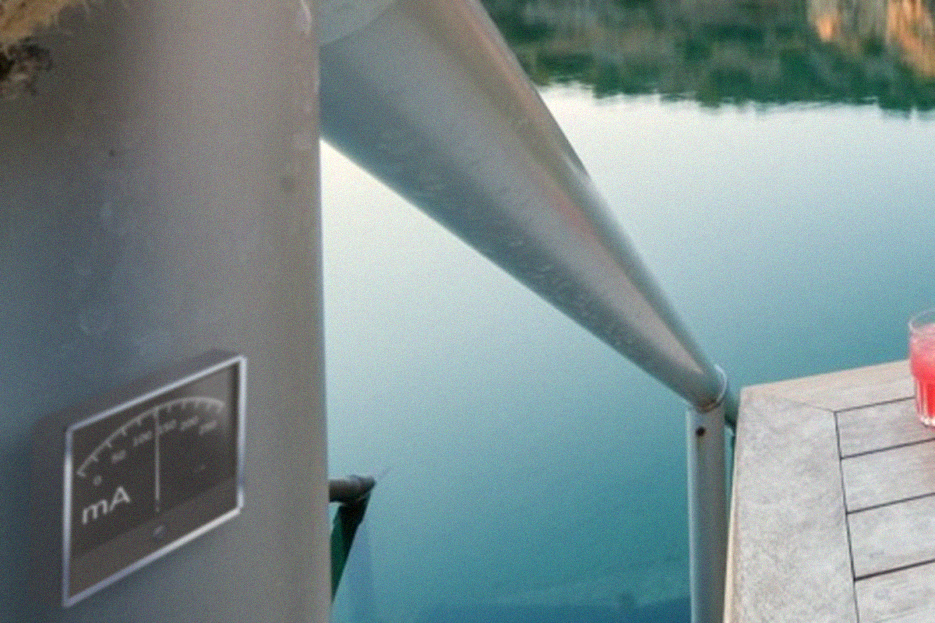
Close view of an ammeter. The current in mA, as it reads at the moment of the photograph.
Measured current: 125 mA
